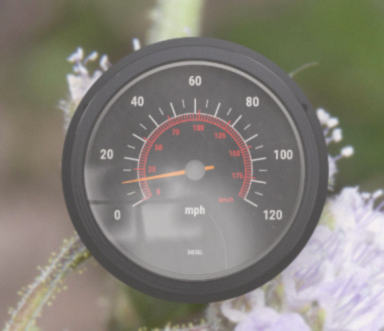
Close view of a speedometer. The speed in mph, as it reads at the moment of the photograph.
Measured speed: 10 mph
